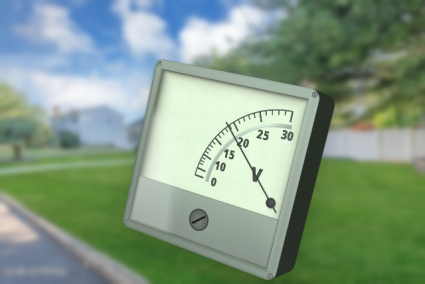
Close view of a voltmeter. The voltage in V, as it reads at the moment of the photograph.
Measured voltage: 19 V
